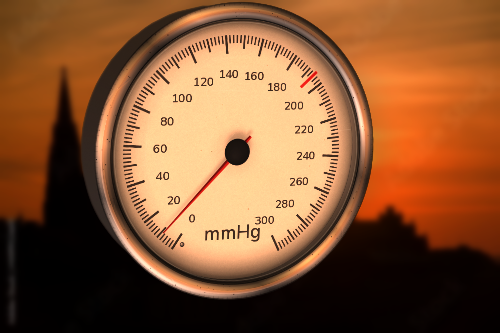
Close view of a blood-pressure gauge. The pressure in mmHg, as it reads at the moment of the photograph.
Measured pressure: 10 mmHg
